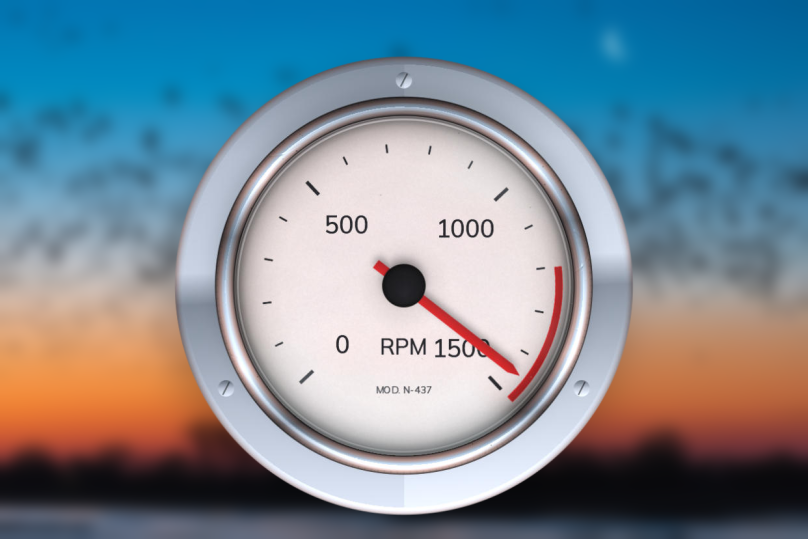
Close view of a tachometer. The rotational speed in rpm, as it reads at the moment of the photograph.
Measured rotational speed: 1450 rpm
